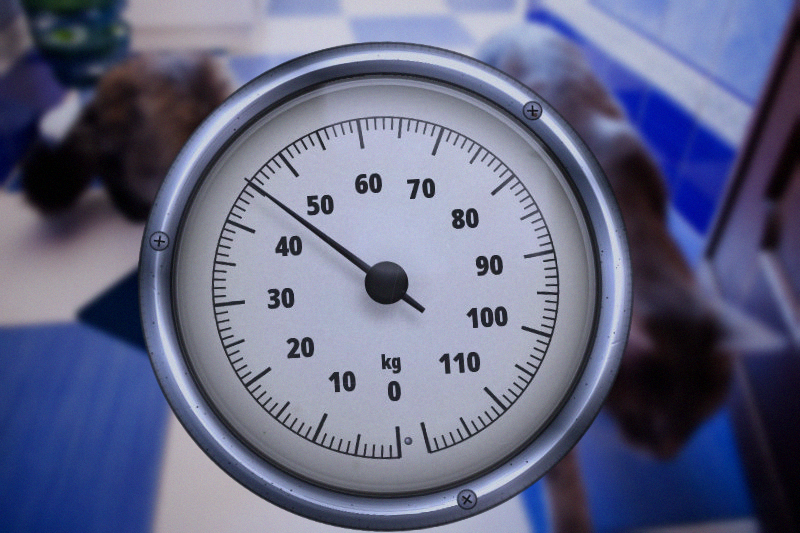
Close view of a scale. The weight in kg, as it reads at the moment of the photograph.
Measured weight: 45 kg
